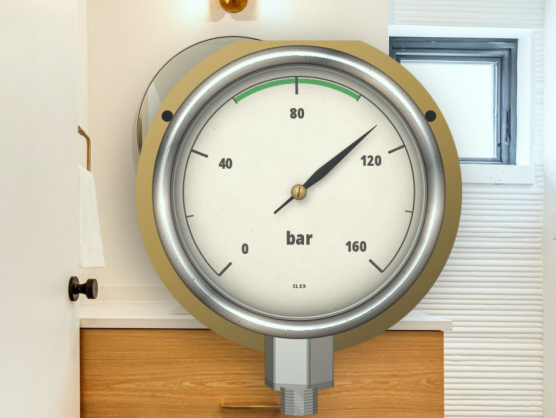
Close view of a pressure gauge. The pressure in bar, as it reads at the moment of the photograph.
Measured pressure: 110 bar
